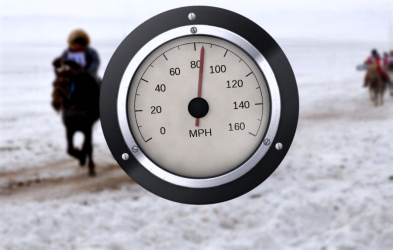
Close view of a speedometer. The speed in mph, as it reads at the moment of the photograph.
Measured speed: 85 mph
